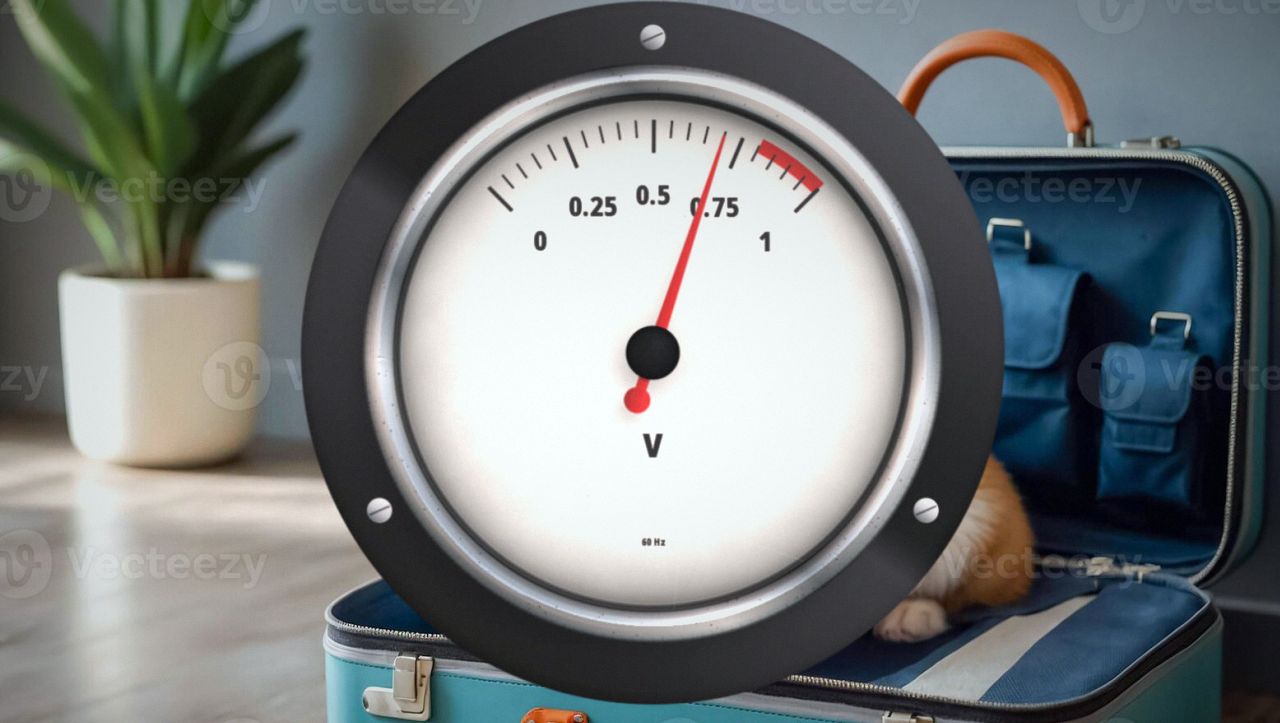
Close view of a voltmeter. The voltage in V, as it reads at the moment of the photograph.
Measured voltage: 0.7 V
